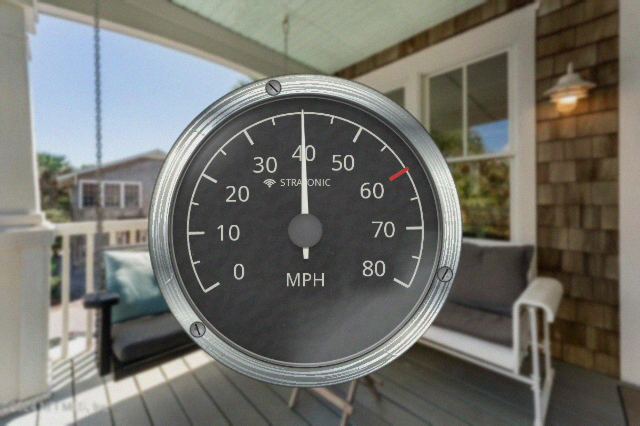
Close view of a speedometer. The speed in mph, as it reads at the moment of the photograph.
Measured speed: 40 mph
